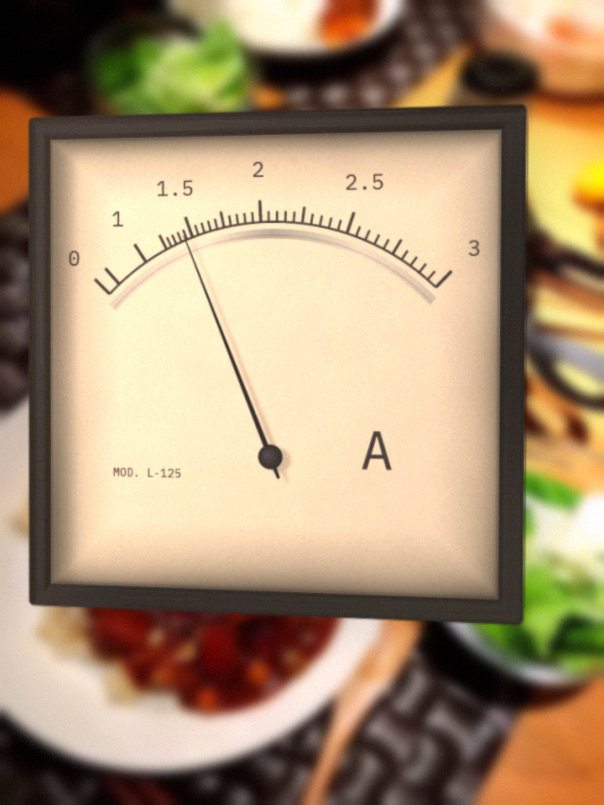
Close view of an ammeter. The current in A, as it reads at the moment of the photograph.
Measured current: 1.45 A
